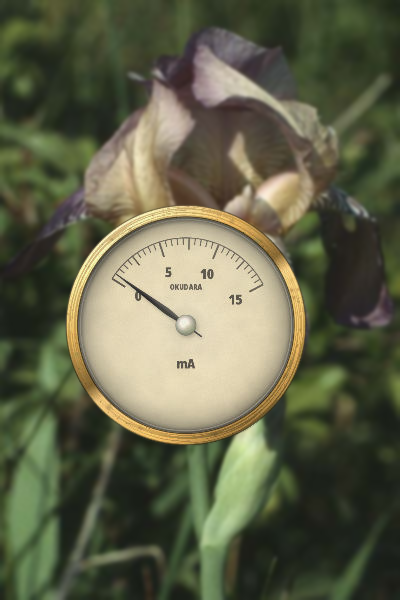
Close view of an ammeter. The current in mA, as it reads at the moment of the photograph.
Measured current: 0.5 mA
